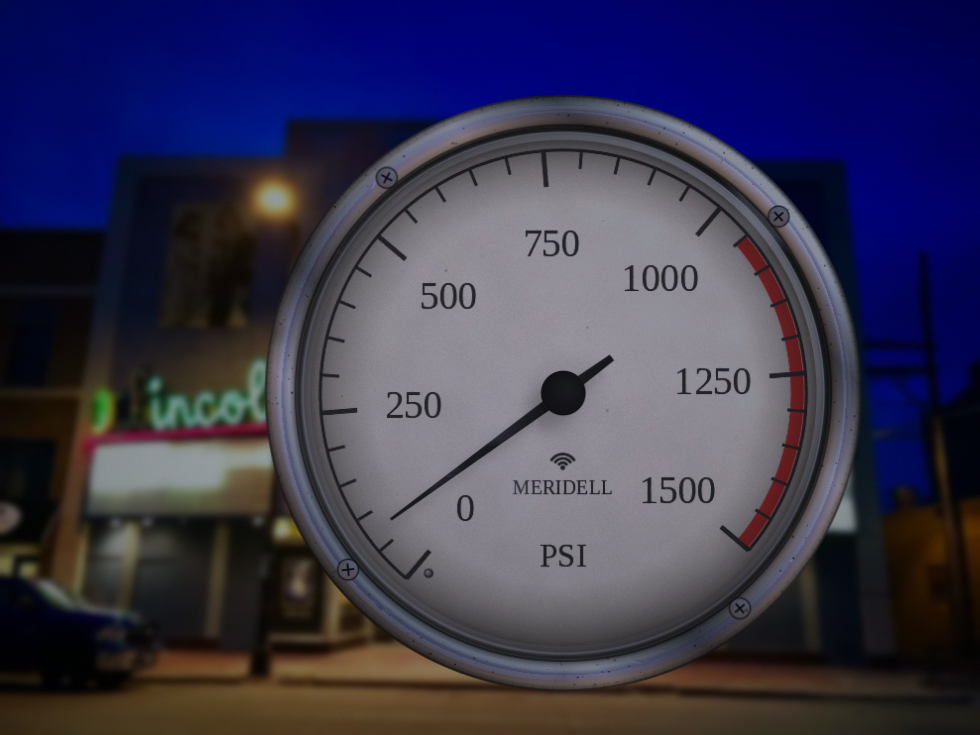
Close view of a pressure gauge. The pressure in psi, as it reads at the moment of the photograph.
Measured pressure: 75 psi
